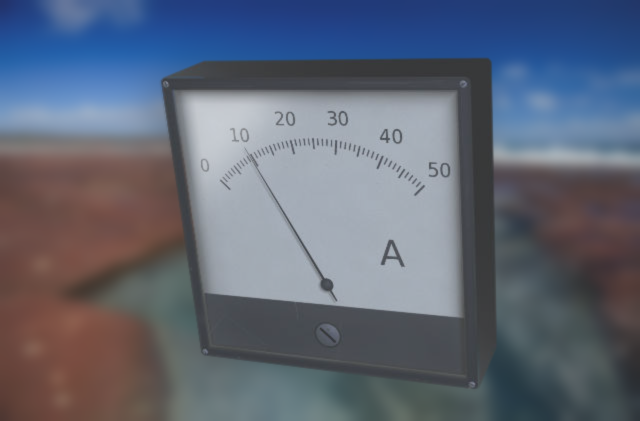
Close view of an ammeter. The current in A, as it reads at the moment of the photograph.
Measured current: 10 A
